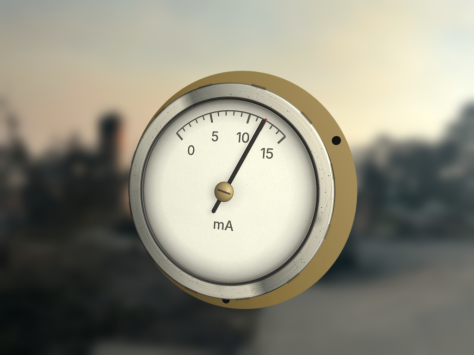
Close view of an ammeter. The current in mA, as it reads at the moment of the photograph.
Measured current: 12 mA
